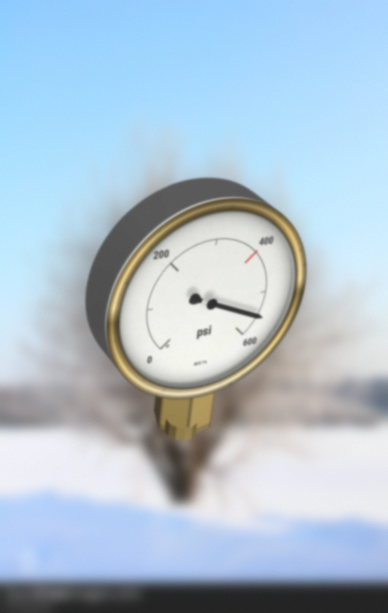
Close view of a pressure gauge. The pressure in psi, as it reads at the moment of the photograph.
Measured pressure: 550 psi
